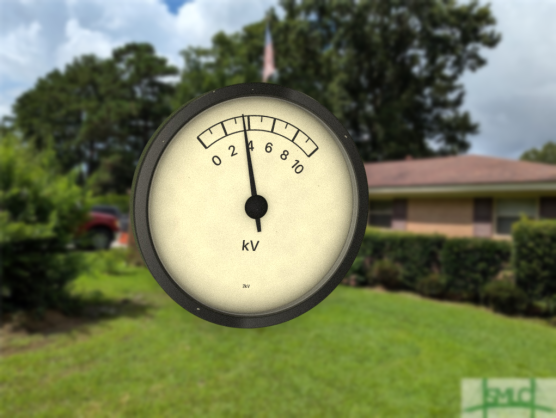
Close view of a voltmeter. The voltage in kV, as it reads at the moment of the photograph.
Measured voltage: 3.5 kV
